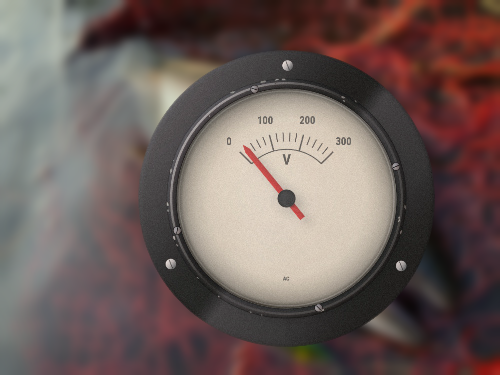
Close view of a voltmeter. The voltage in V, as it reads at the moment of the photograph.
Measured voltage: 20 V
